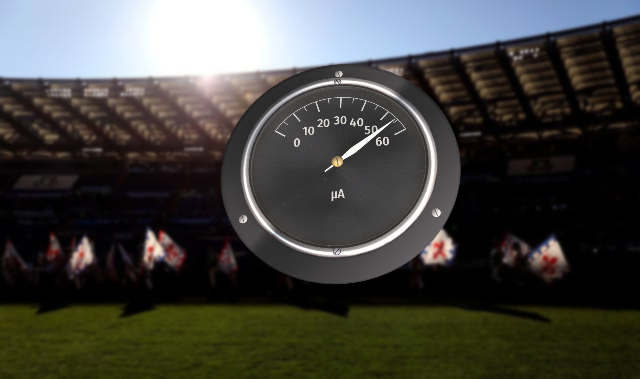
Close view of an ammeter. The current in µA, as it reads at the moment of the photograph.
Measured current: 55 µA
